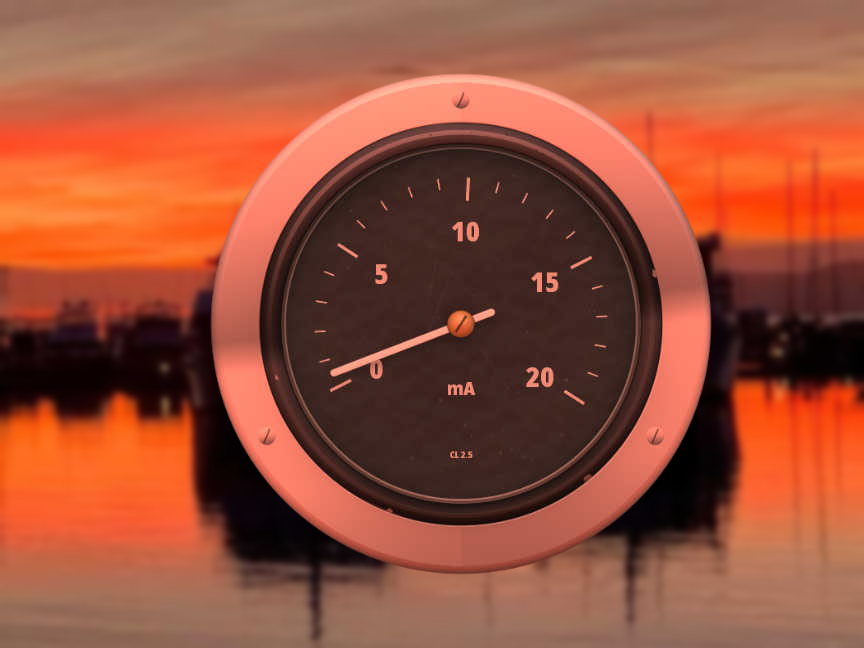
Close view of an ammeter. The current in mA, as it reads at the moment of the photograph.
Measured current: 0.5 mA
